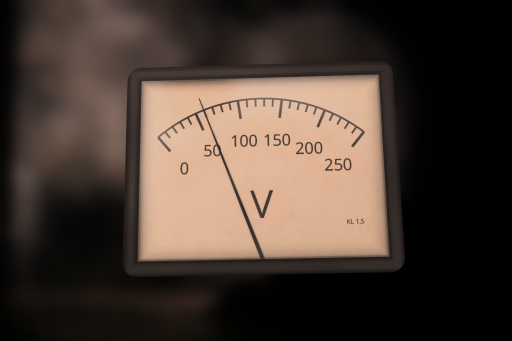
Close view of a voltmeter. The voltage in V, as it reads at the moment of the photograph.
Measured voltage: 60 V
